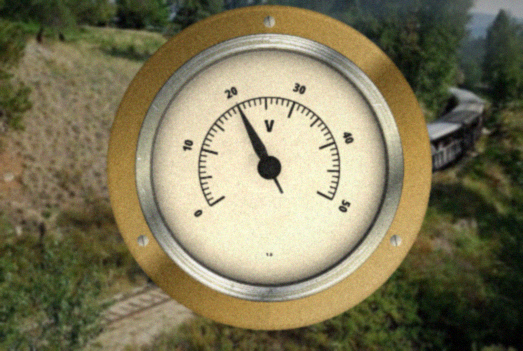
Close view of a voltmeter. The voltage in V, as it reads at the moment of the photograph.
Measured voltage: 20 V
